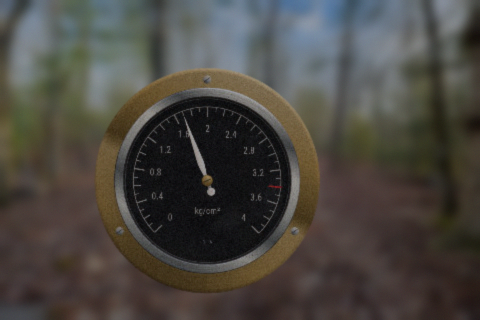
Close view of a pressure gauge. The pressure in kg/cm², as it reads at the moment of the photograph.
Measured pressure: 1.7 kg/cm²
